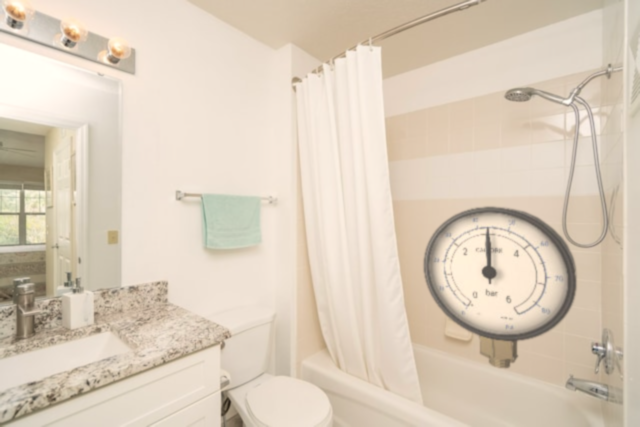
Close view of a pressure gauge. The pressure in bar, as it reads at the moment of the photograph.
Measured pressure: 3 bar
